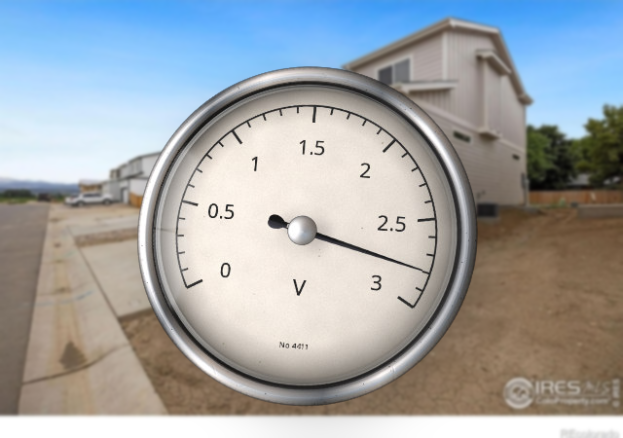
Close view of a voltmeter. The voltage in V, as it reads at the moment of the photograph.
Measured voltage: 2.8 V
